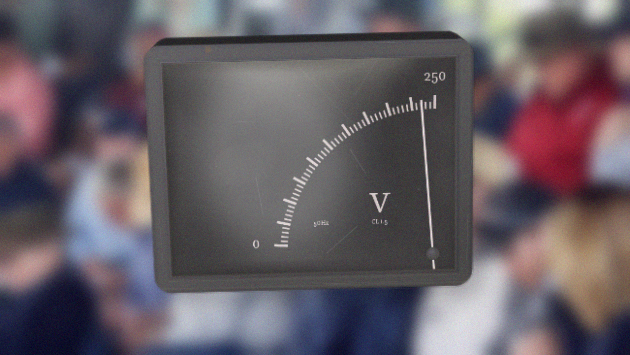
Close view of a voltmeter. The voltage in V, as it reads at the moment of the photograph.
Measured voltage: 235 V
